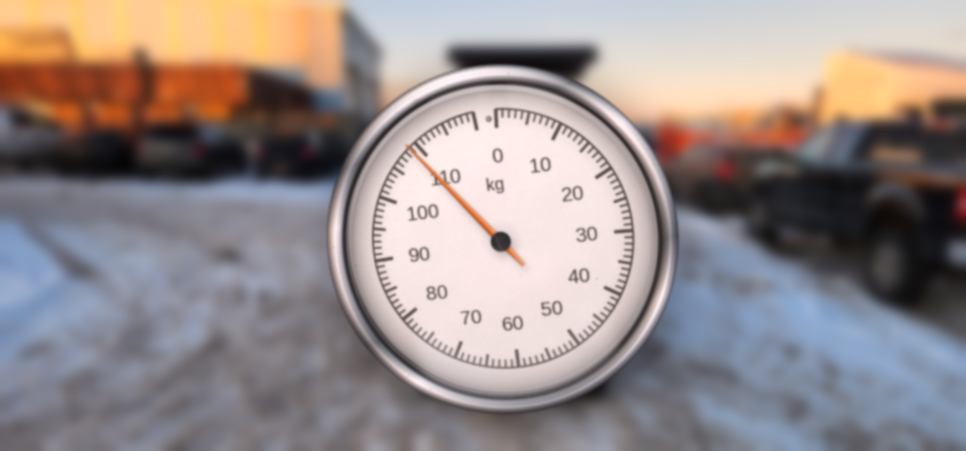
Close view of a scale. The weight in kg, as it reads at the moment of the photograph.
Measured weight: 109 kg
